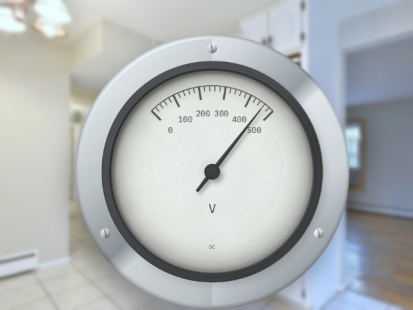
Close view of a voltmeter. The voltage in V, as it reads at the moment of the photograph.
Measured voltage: 460 V
